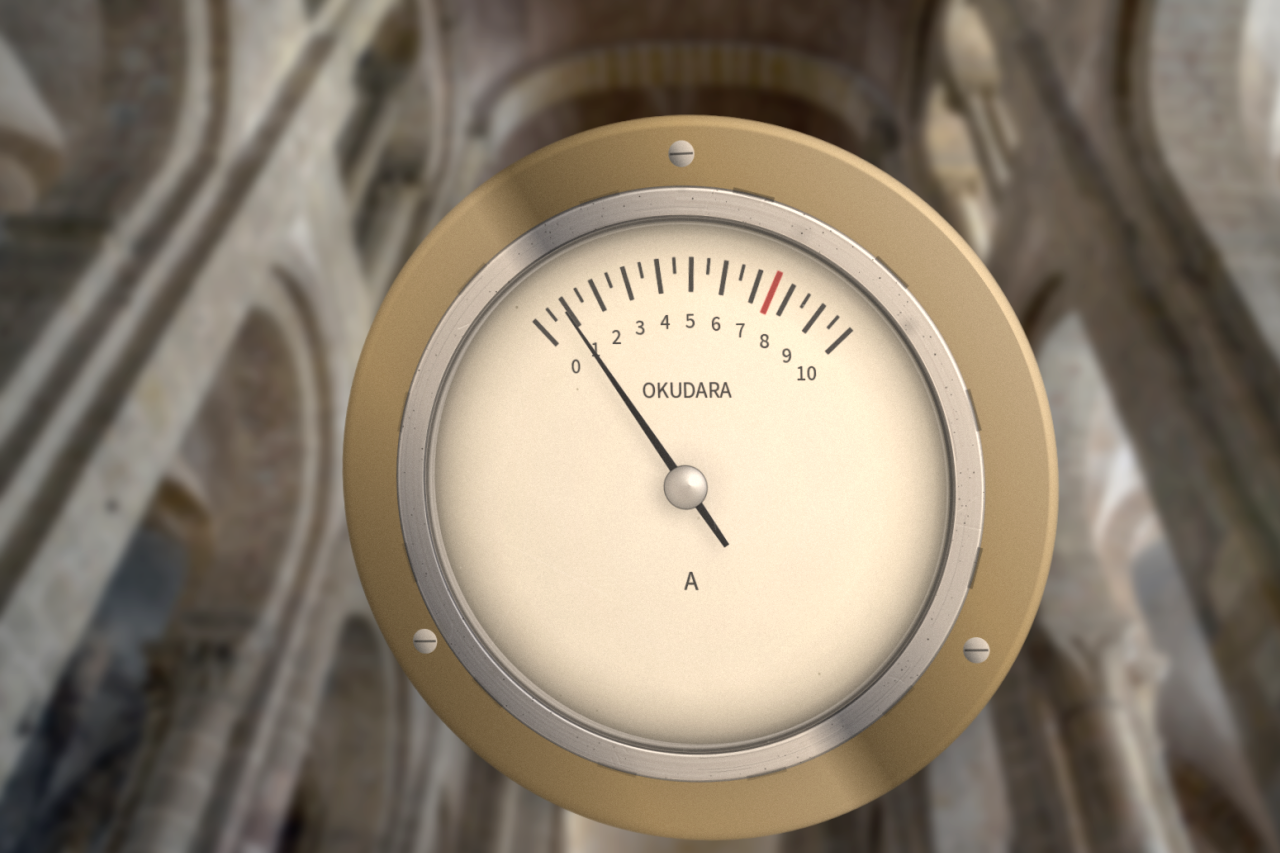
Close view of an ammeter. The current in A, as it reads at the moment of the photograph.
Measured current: 1 A
